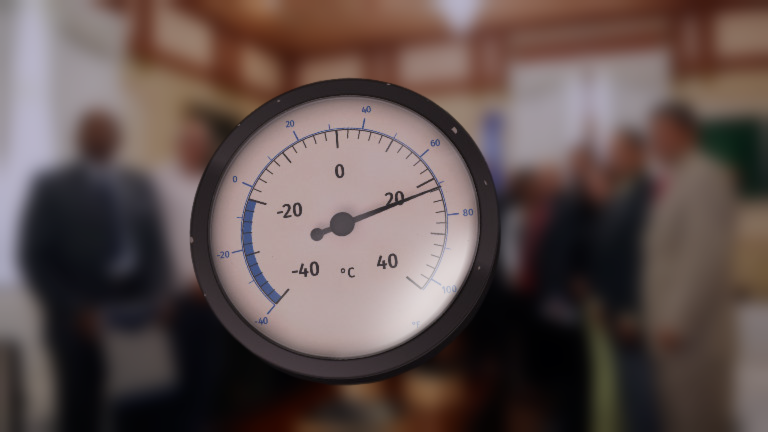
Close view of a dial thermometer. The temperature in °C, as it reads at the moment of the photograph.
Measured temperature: 22 °C
